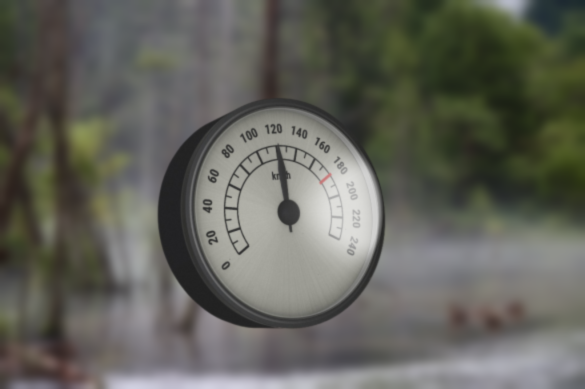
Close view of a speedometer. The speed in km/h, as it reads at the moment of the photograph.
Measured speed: 120 km/h
